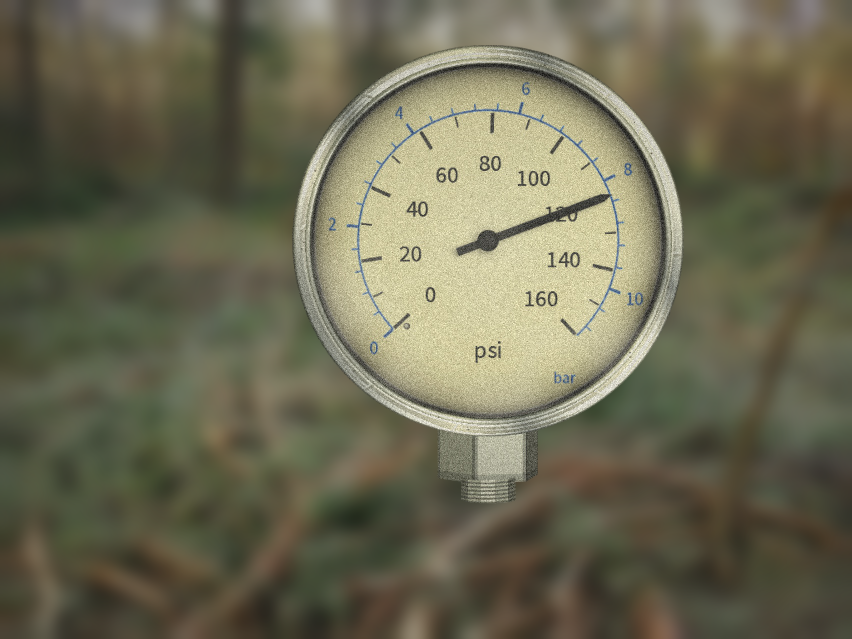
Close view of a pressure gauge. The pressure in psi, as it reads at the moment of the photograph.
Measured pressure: 120 psi
